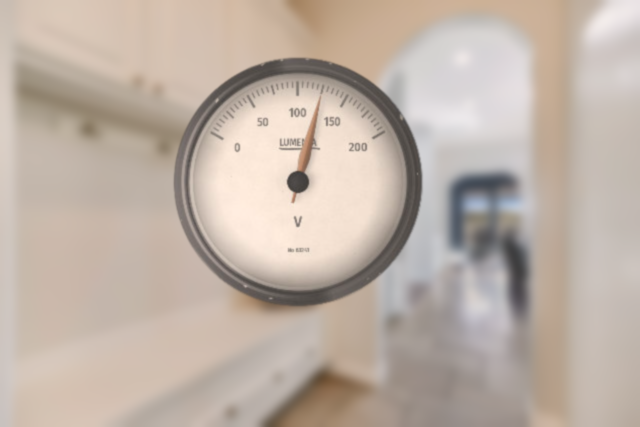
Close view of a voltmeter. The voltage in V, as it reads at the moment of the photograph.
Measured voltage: 125 V
